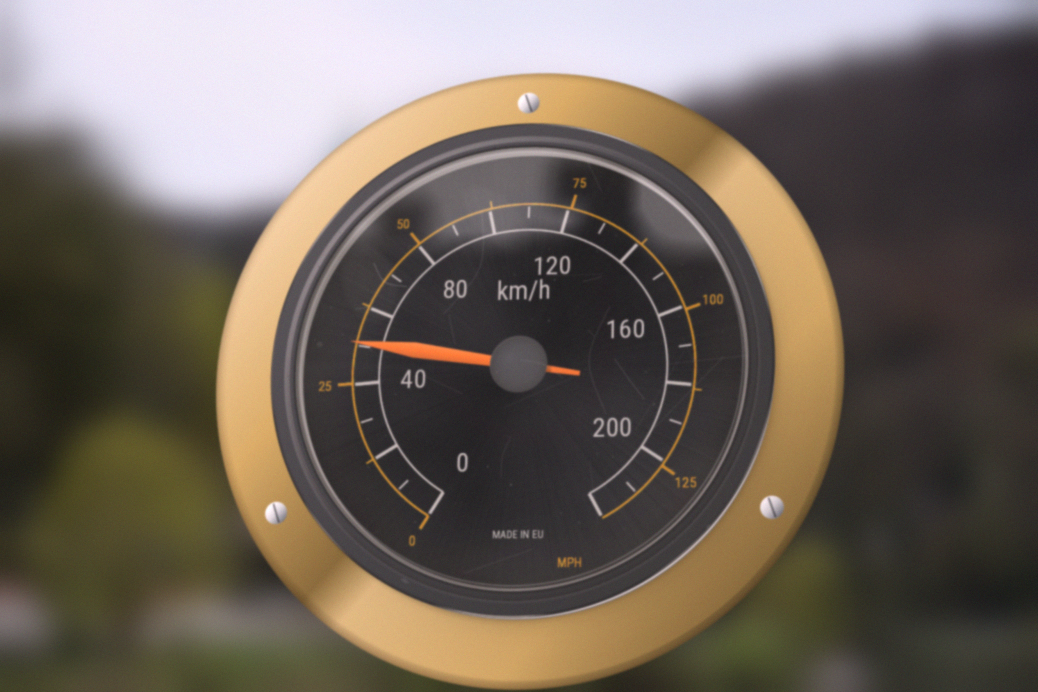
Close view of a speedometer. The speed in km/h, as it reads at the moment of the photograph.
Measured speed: 50 km/h
